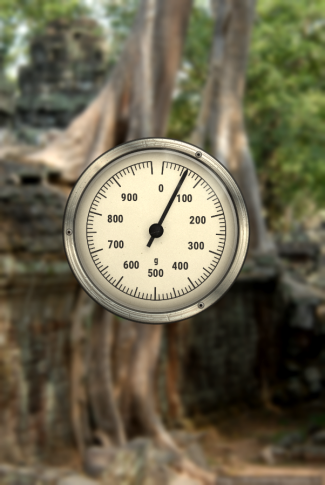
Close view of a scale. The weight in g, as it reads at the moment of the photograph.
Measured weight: 60 g
